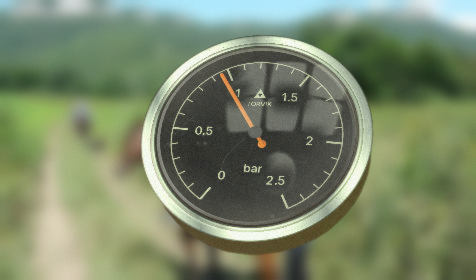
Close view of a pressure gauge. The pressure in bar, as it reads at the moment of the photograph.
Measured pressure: 0.95 bar
